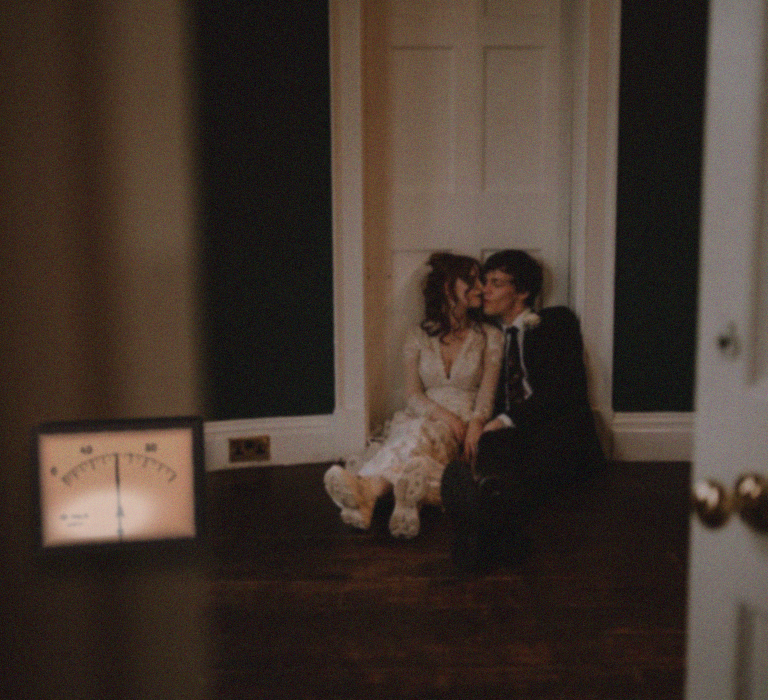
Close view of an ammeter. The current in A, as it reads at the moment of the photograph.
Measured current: 60 A
